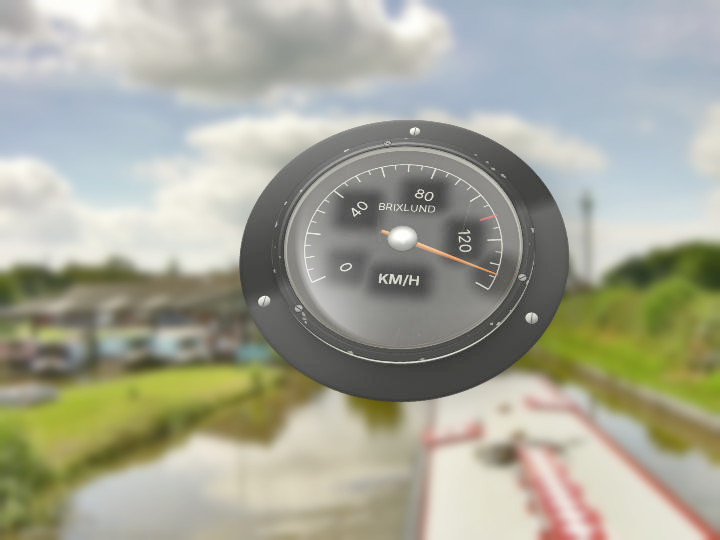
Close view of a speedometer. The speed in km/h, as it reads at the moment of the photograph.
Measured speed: 135 km/h
